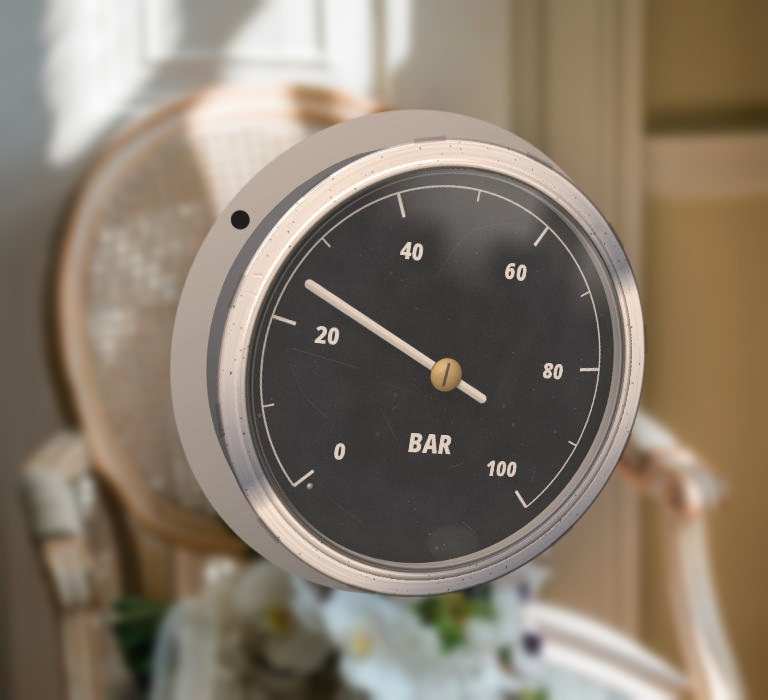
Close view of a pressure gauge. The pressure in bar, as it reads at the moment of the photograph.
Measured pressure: 25 bar
